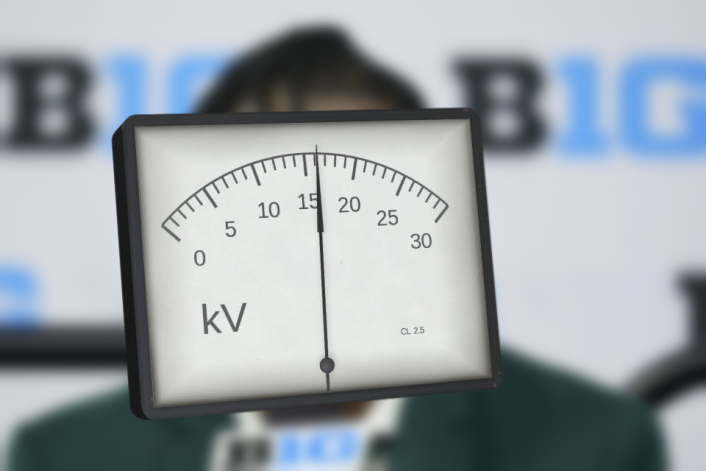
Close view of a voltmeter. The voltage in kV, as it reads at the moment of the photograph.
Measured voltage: 16 kV
